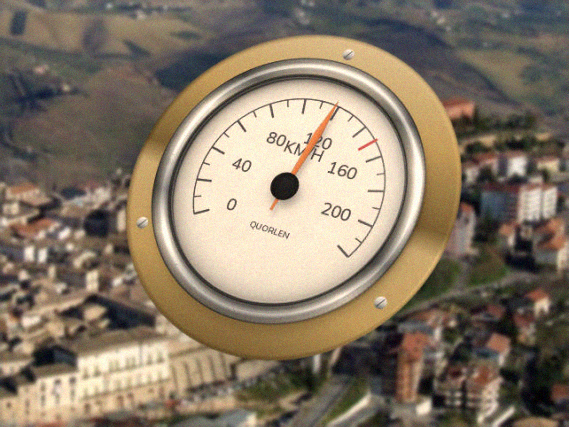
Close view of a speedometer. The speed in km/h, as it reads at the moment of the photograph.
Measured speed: 120 km/h
